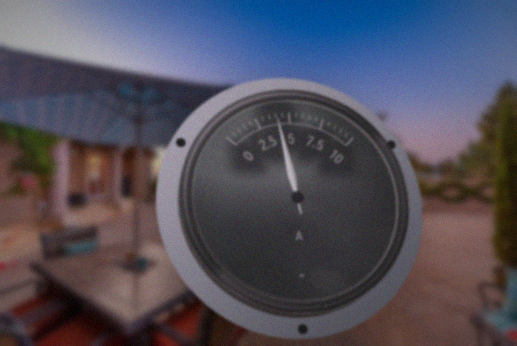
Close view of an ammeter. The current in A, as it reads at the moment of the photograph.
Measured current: 4 A
